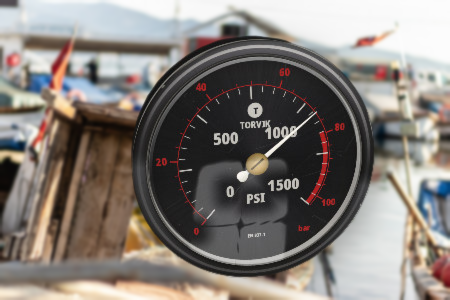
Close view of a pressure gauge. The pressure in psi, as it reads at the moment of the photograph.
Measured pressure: 1050 psi
